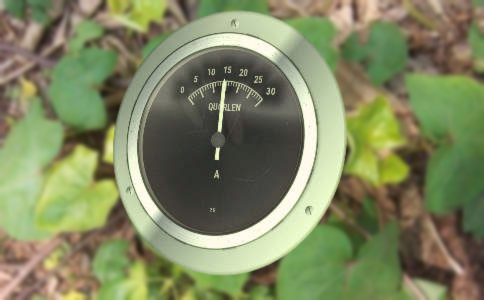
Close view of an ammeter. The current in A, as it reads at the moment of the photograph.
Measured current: 15 A
